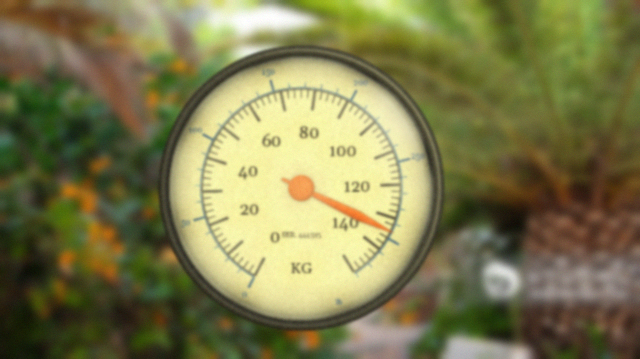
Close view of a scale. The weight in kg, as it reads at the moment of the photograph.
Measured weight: 134 kg
